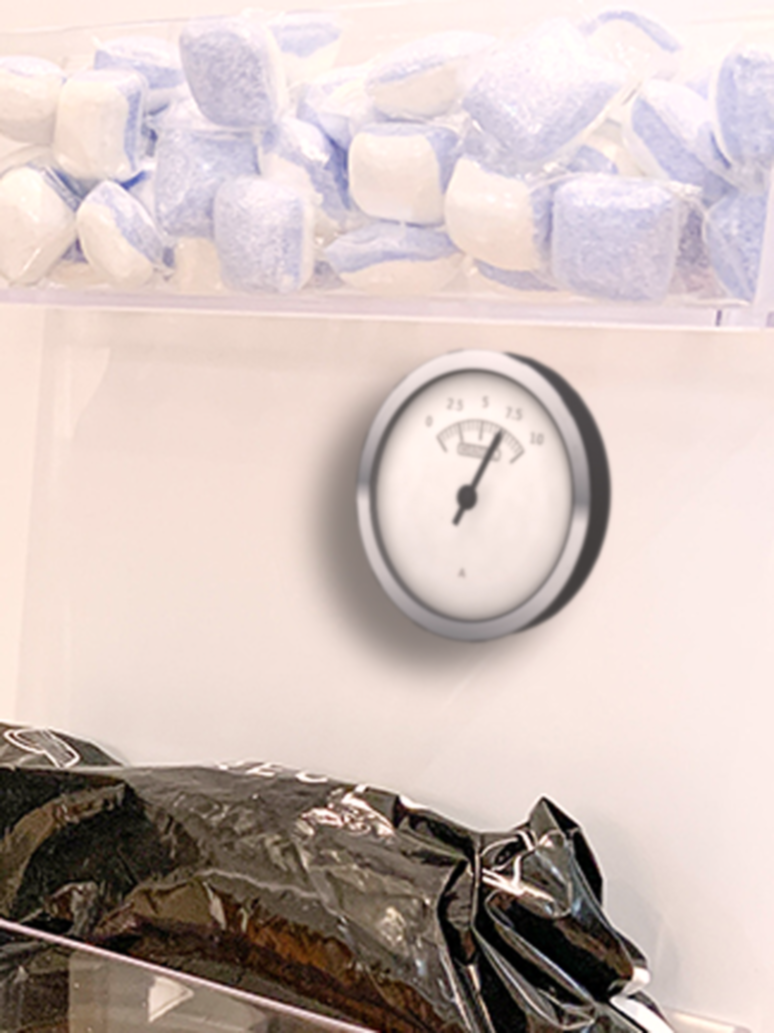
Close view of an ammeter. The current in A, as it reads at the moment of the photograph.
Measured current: 7.5 A
